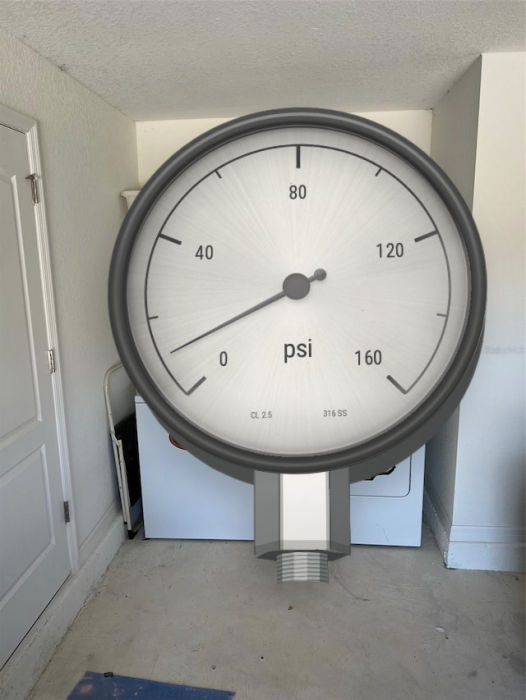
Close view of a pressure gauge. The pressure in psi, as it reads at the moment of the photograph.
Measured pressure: 10 psi
